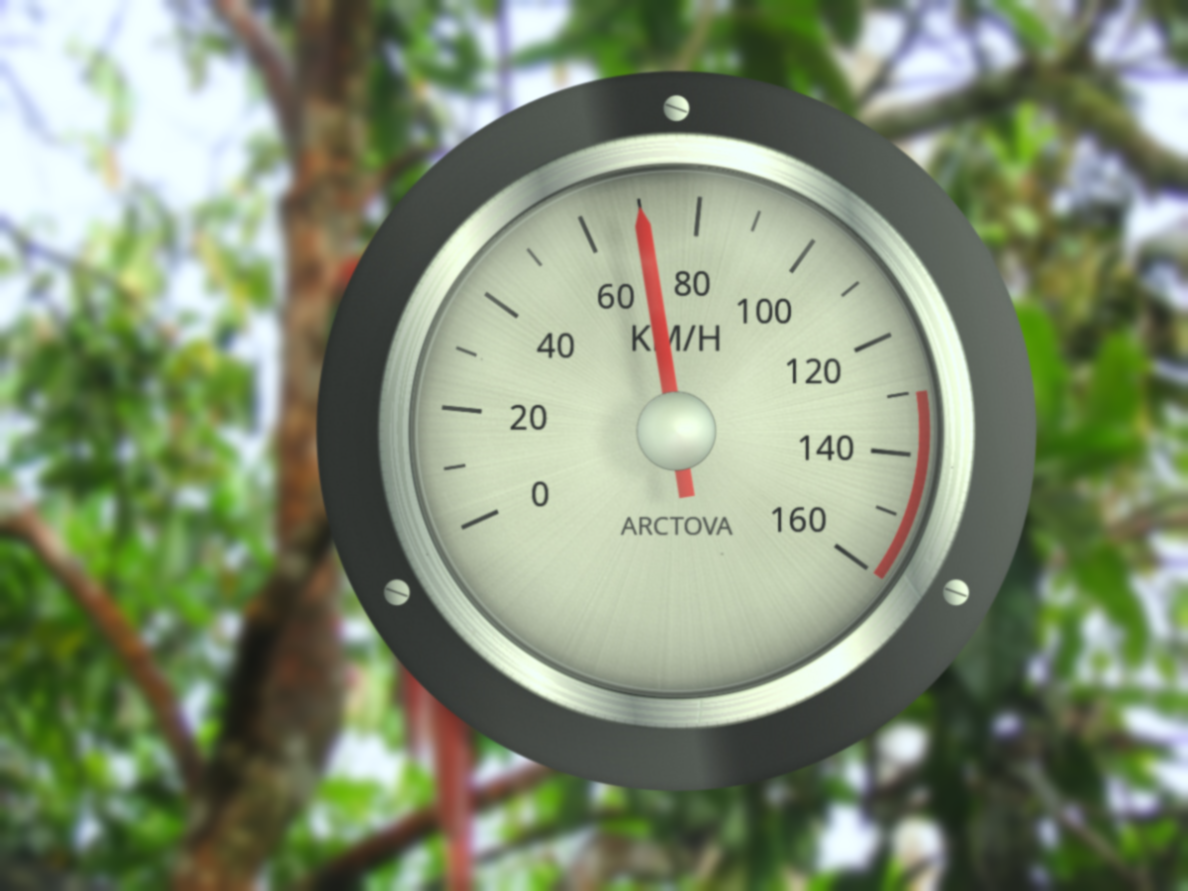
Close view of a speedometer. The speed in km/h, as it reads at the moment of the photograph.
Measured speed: 70 km/h
